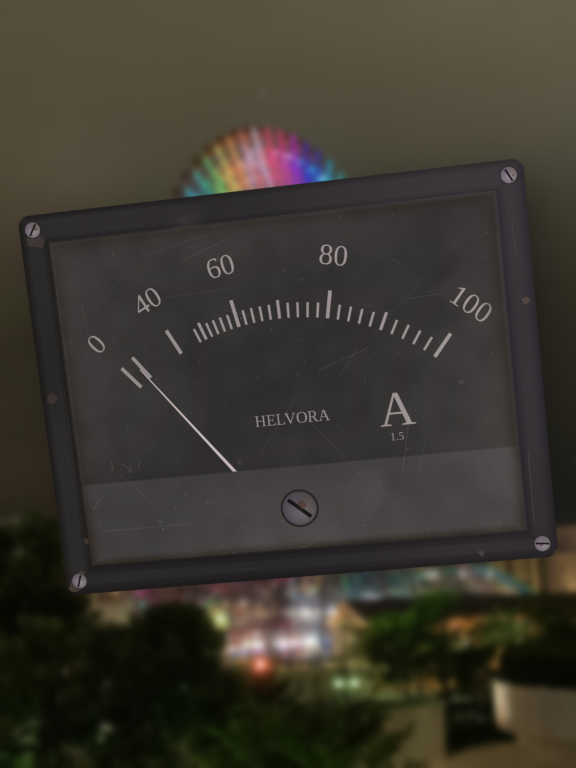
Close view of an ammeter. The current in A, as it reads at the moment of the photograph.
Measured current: 20 A
